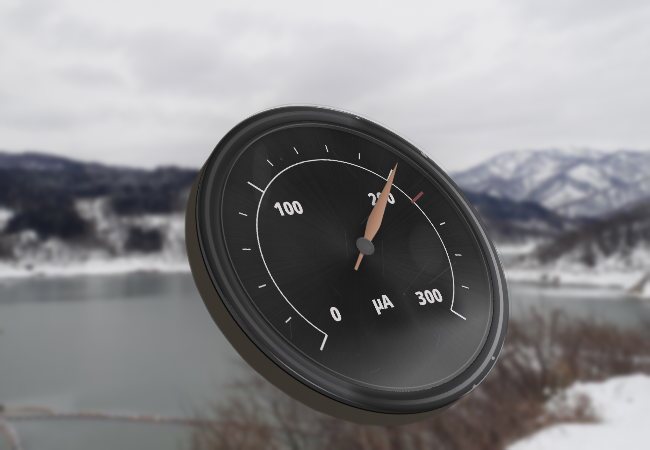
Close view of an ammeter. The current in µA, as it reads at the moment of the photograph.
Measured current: 200 µA
